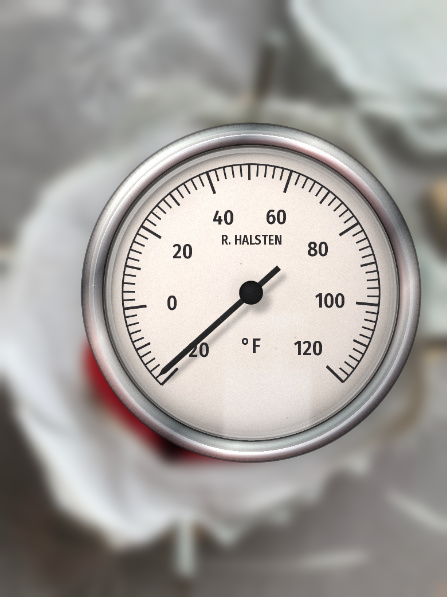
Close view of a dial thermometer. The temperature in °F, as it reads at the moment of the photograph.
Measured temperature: -18 °F
